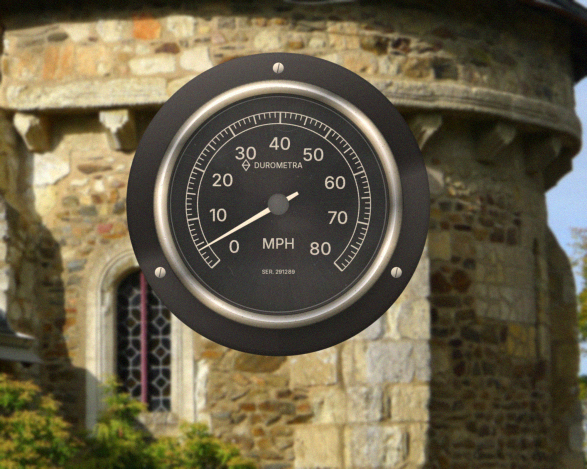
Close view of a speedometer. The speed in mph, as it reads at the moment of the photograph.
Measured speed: 4 mph
